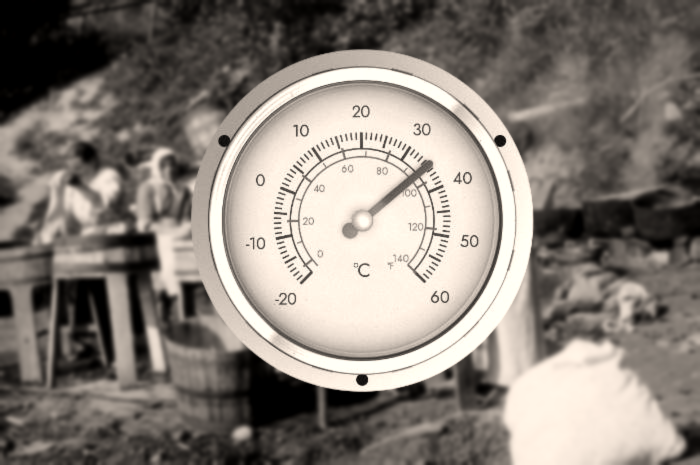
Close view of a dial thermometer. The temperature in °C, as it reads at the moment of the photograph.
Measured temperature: 35 °C
